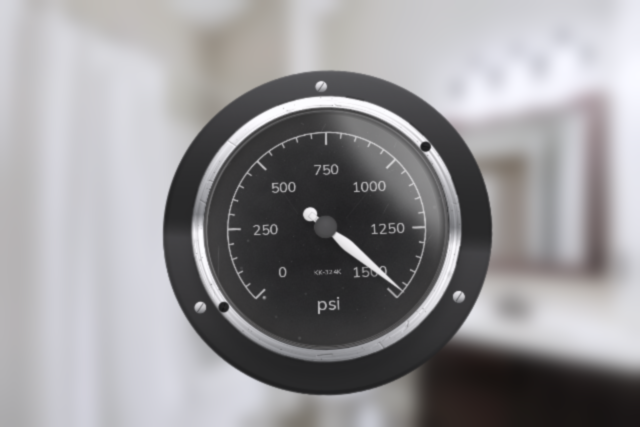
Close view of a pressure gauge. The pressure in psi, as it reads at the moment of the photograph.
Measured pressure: 1475 psi
